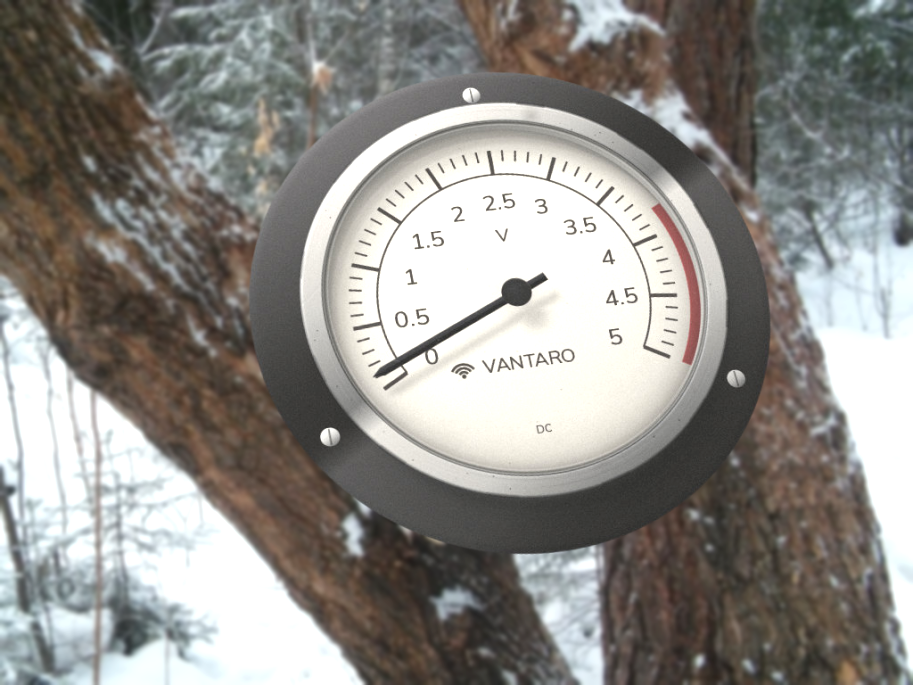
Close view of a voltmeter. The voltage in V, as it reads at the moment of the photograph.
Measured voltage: 0.1 V
